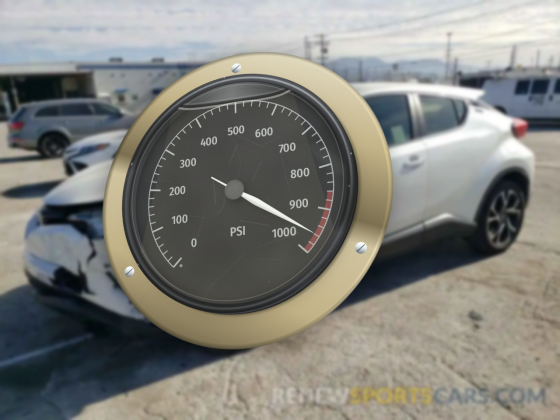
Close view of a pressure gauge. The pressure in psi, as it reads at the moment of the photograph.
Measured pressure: 960 psi
